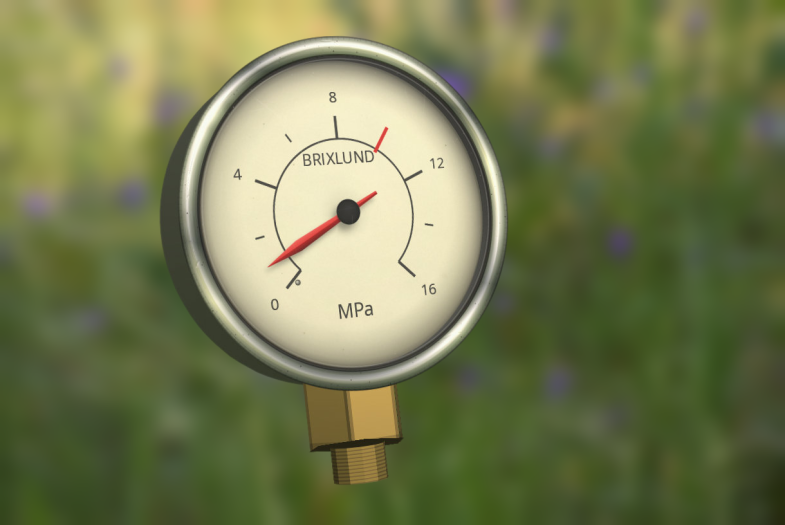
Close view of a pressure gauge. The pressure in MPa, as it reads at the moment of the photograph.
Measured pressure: 1 MPa
